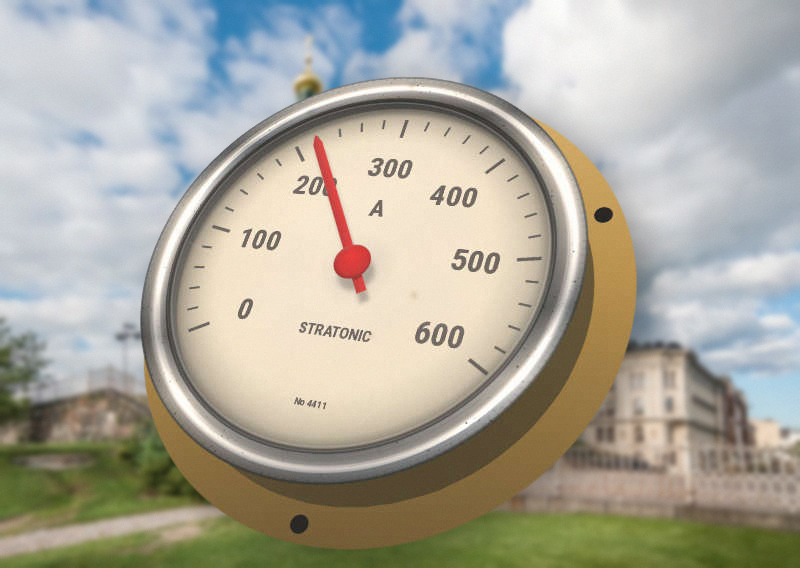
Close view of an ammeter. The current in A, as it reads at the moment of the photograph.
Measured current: 220 A
